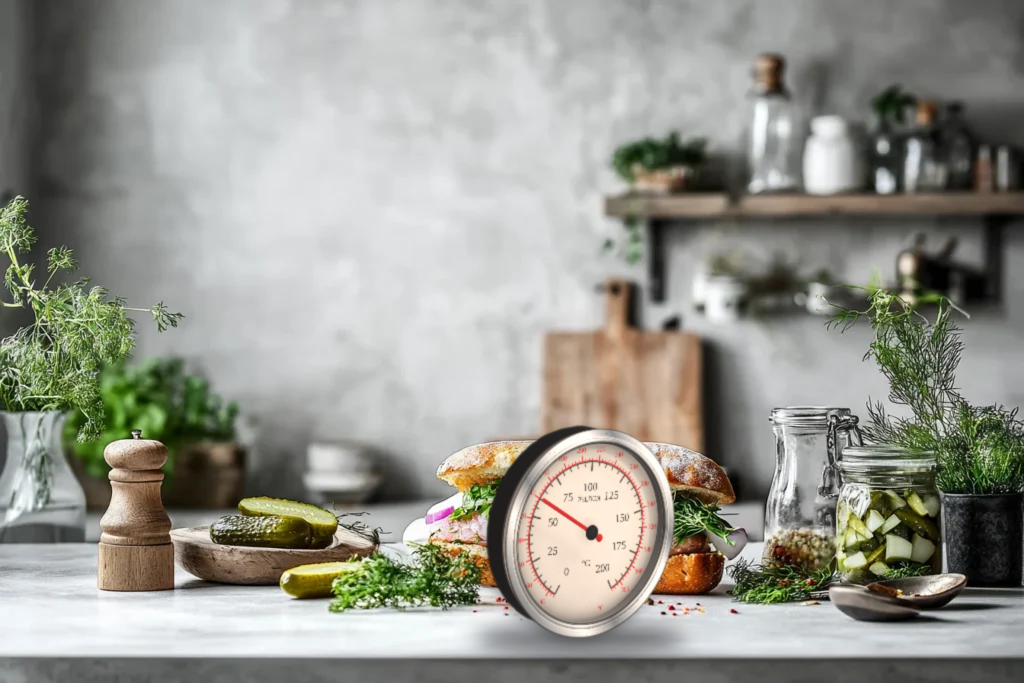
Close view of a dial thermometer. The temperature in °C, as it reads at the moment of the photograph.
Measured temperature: 60 °C
